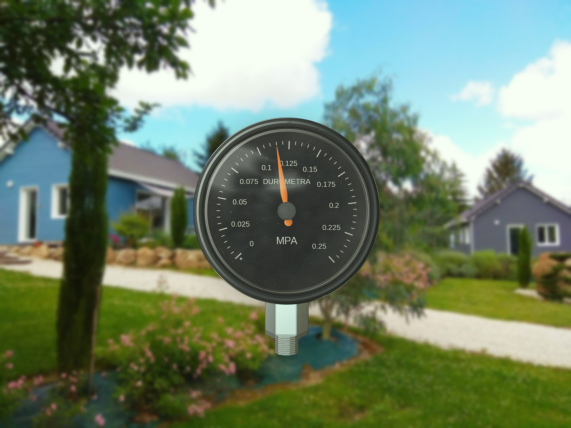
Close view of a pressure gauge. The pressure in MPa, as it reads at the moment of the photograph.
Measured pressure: 0.115 MPa
